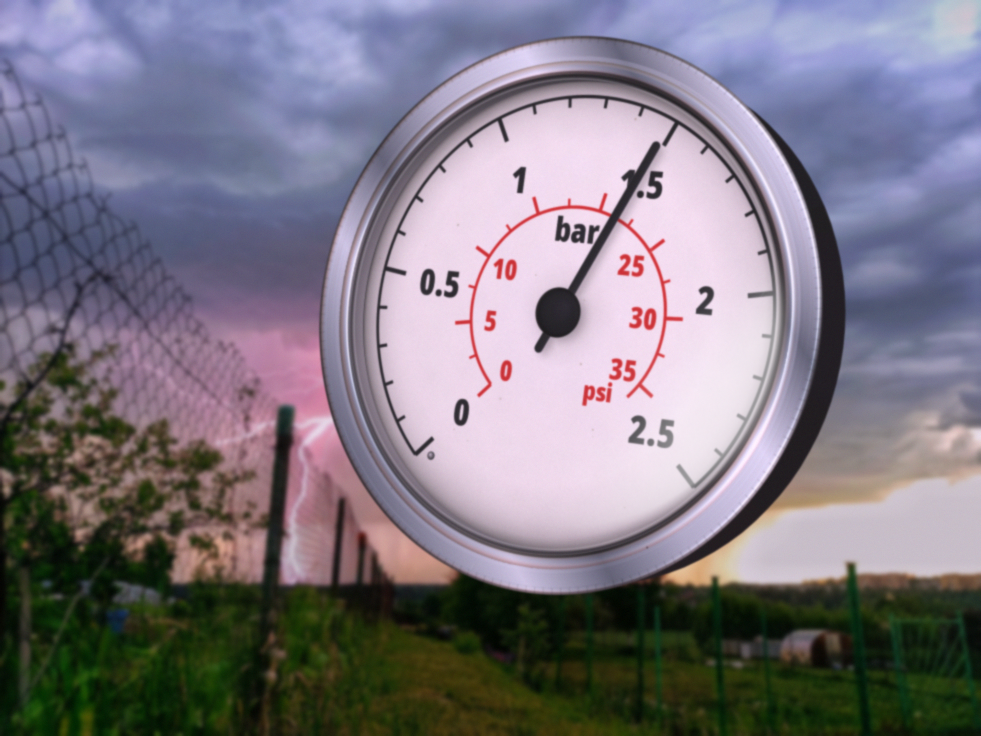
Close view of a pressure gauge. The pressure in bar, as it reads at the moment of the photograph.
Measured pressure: 1.5 bar
